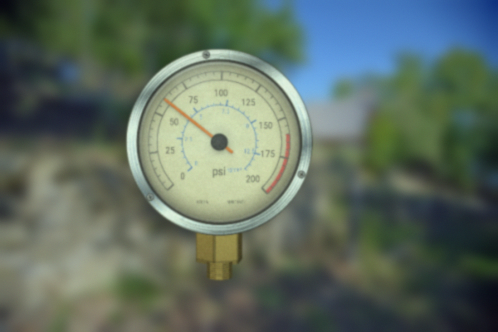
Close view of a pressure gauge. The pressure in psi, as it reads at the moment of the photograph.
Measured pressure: 60 psi
